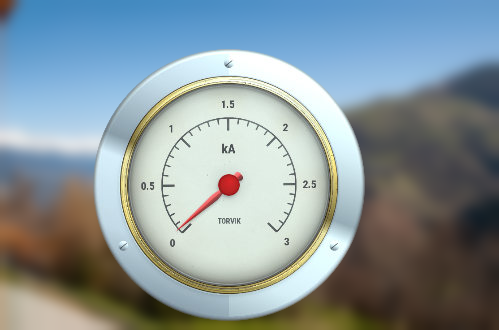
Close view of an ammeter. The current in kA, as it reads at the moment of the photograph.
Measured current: 0.05 kA
